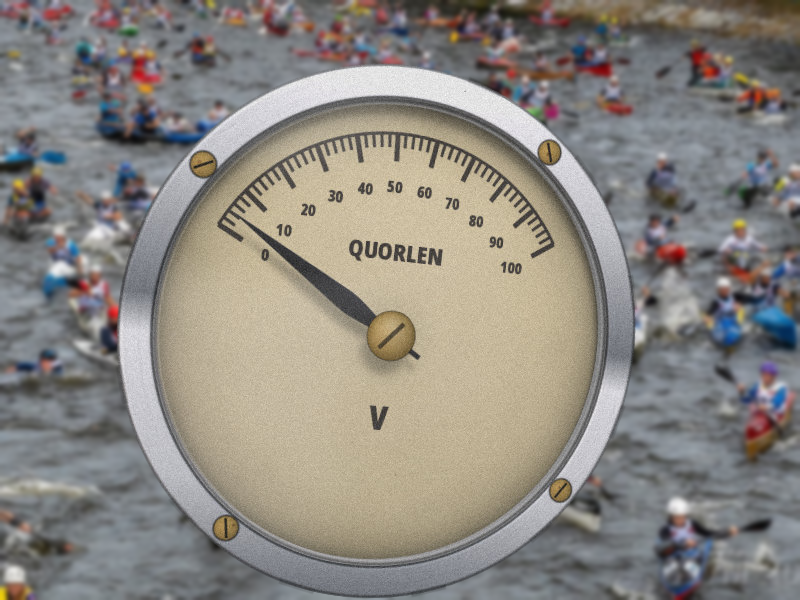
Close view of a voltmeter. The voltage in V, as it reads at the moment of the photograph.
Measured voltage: 4 V
